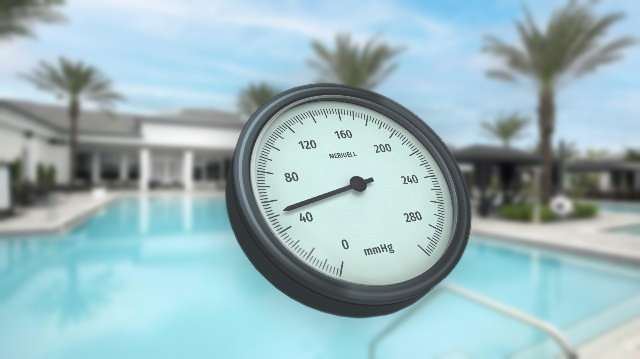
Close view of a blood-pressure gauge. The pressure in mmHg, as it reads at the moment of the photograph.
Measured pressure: 50 mmHg
